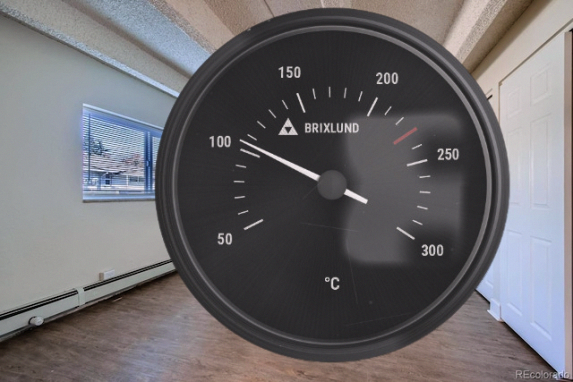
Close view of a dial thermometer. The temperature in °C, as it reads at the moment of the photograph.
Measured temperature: 105 °C
